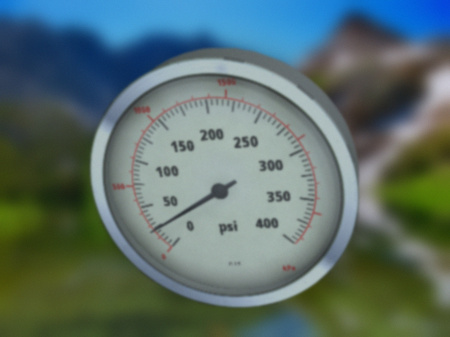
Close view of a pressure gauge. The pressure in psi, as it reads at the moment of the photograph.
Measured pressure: 25 psi
